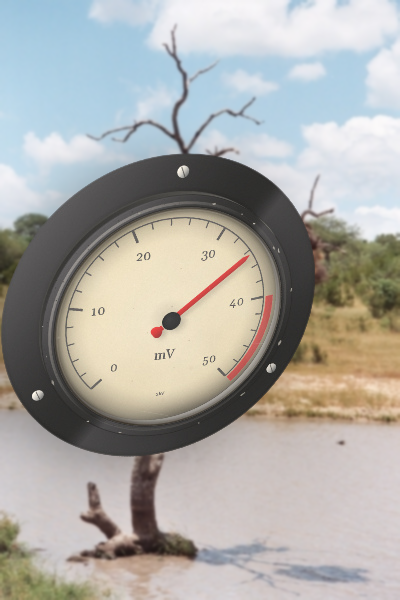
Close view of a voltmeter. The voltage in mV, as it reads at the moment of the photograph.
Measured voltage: 34 mV
